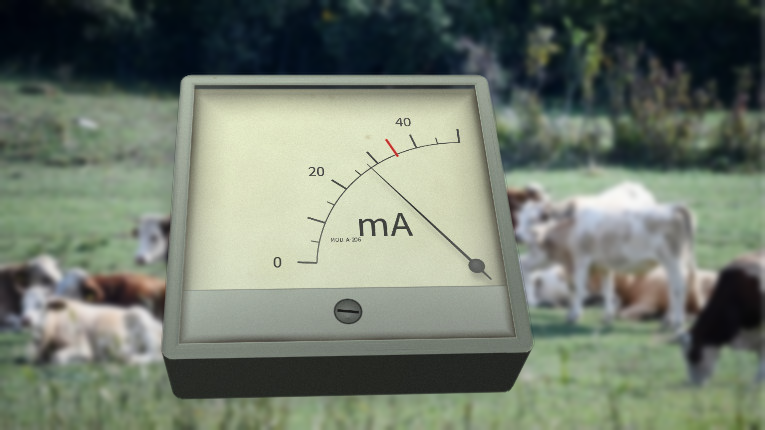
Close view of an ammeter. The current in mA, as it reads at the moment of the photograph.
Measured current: 27.5 mA
